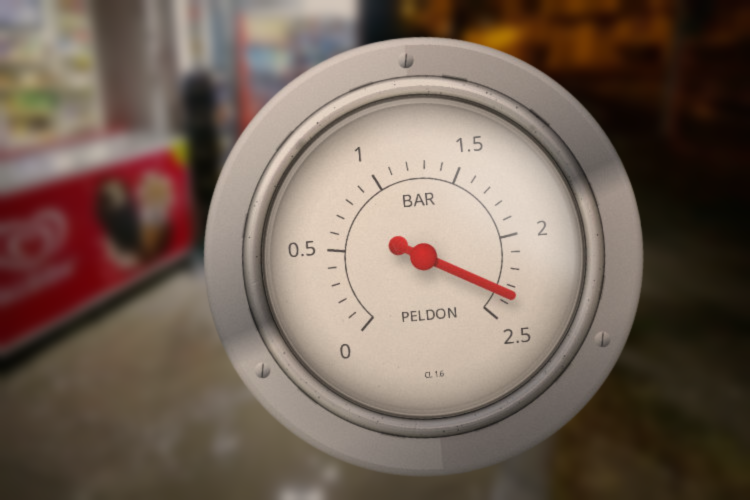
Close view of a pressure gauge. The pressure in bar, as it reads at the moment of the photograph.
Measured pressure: 2.35 bar
